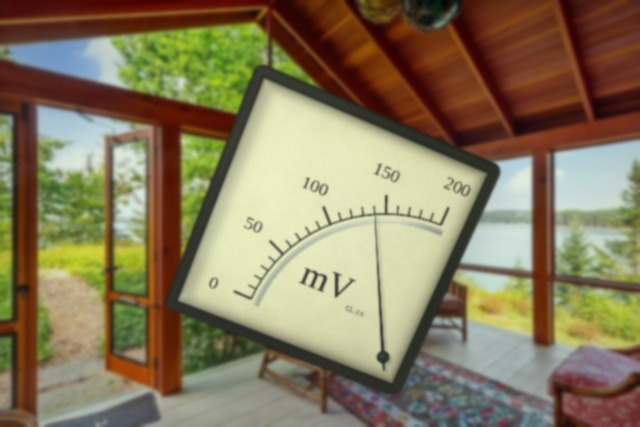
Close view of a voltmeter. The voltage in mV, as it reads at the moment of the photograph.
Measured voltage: 140 mV
